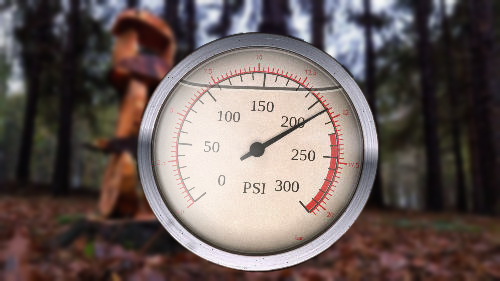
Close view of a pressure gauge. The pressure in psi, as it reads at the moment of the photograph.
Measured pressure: 210 psi
